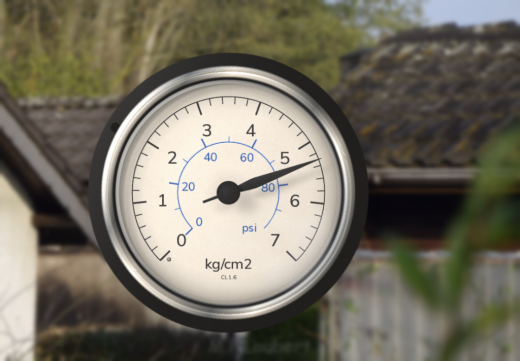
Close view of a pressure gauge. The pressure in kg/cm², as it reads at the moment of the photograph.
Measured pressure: 5.3 kg/cm²
